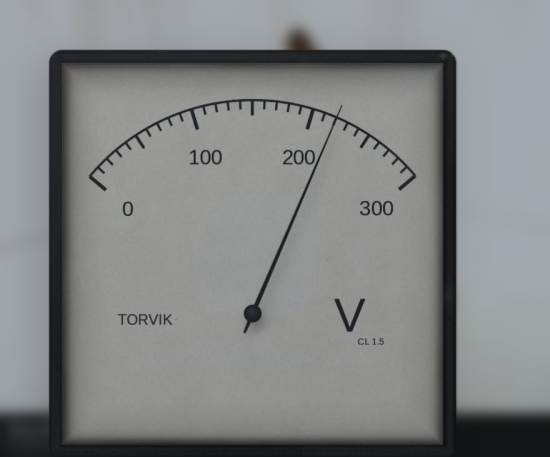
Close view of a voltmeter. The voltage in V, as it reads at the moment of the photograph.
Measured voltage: 220 V
